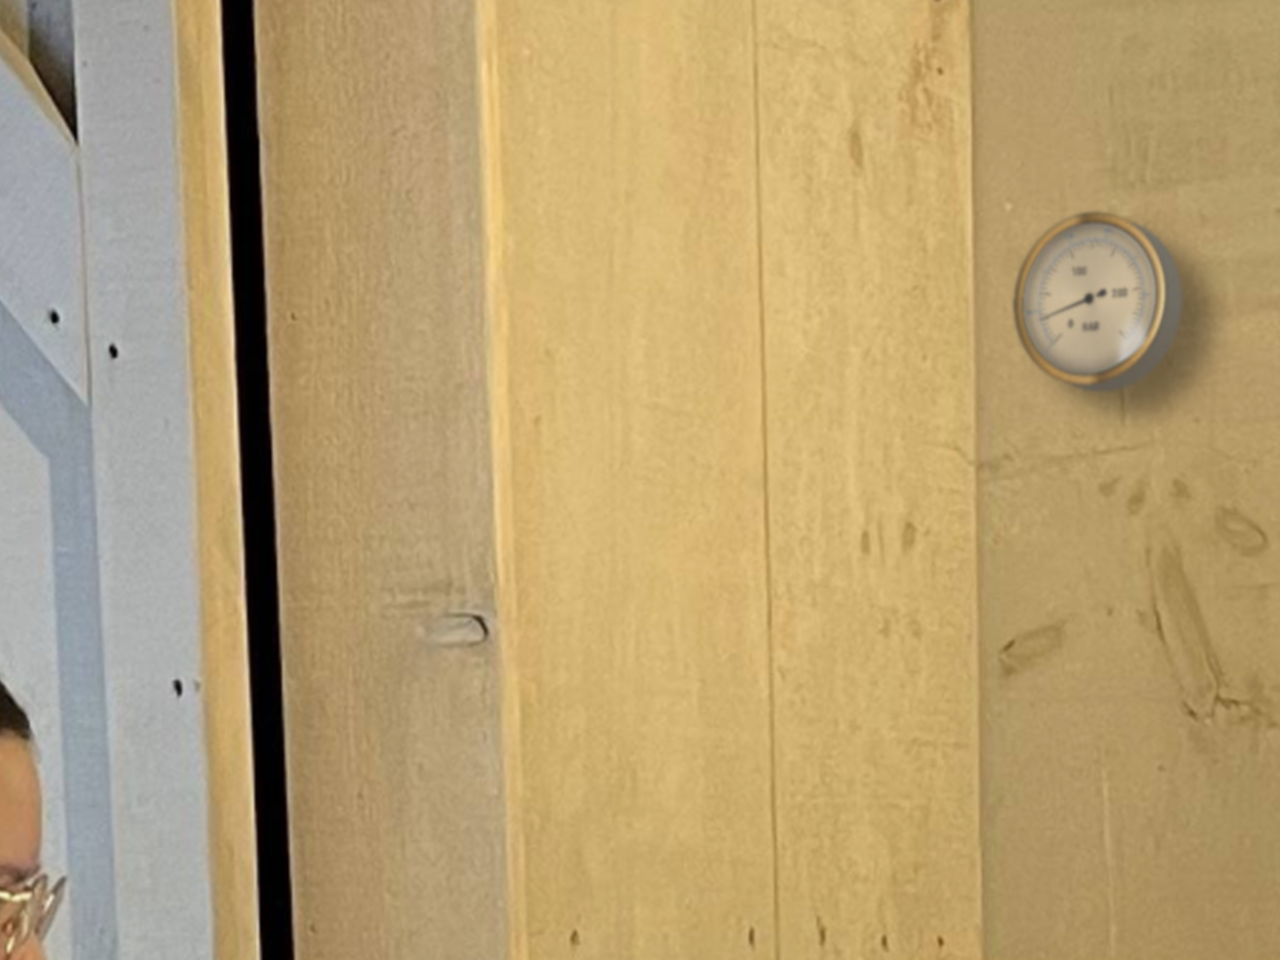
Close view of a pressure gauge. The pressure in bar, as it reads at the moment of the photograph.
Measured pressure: 25 bar
